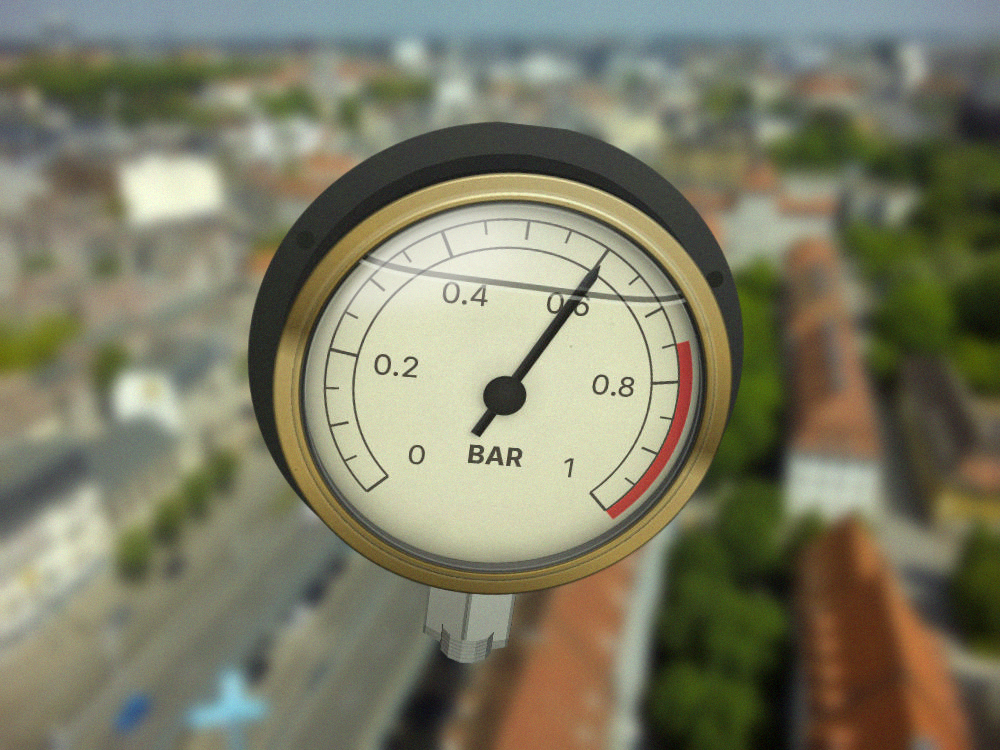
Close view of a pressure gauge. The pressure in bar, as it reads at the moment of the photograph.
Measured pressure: 0.6 bar
